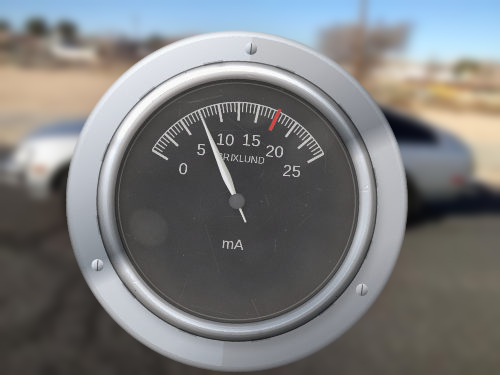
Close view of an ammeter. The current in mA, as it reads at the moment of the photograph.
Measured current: 7.5 mA
